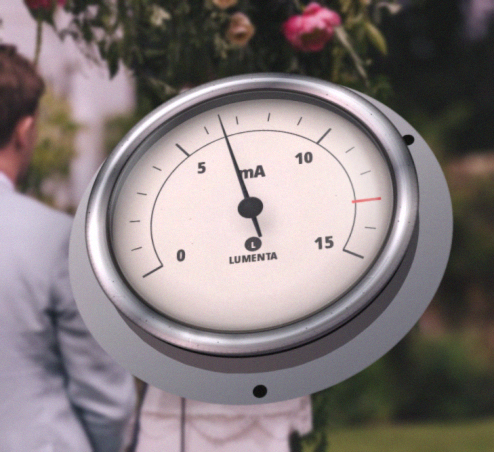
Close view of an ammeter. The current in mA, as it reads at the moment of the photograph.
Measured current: 6.5 mA
